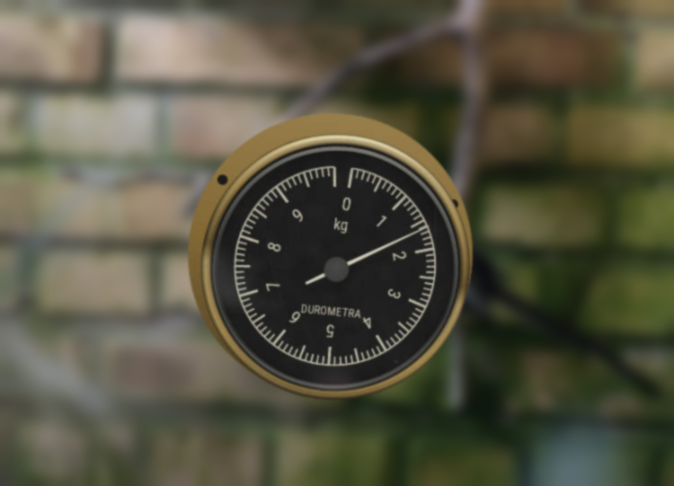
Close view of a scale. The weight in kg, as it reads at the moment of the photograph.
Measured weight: 1.6 kg
